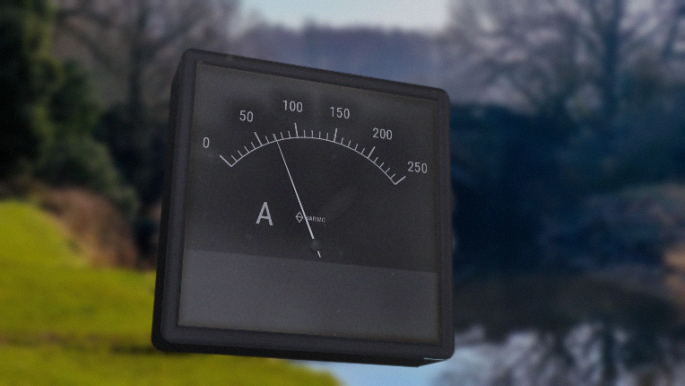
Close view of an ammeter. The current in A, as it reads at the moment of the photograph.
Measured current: 70 A
